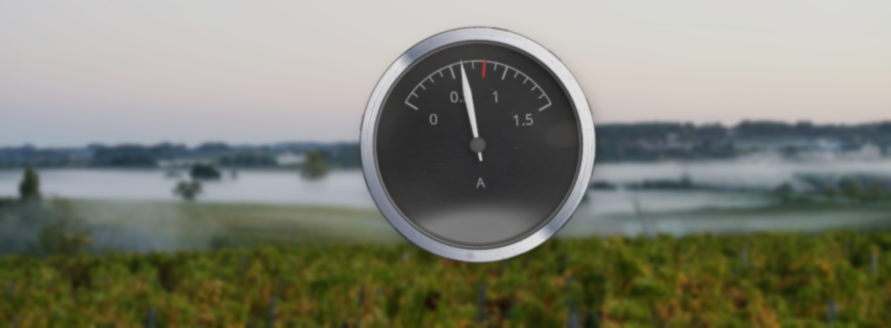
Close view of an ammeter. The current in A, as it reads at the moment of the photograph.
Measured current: 0.6 A
